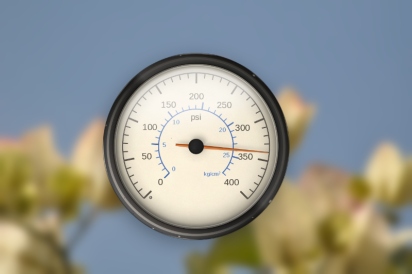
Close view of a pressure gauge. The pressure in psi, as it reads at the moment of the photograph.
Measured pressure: 340 psi
